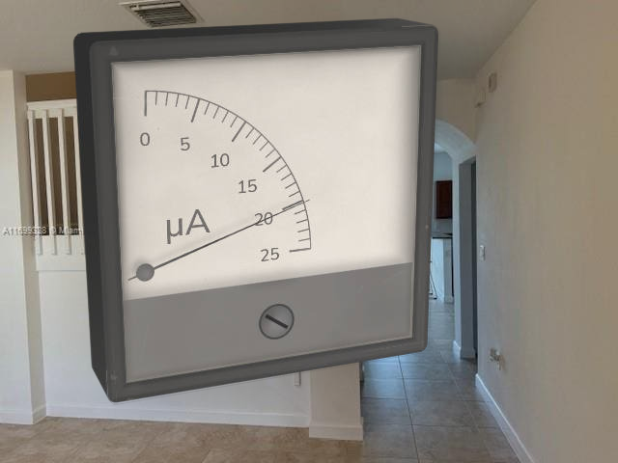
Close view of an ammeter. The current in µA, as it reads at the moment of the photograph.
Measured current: 20 µA
